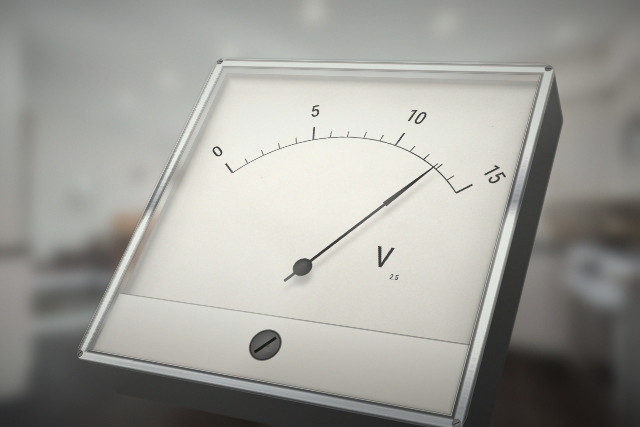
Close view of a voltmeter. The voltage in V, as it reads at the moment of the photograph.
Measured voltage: 13 V
